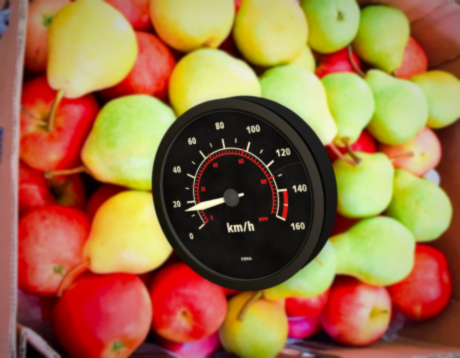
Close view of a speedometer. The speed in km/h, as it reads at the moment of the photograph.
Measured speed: 15 km/h
